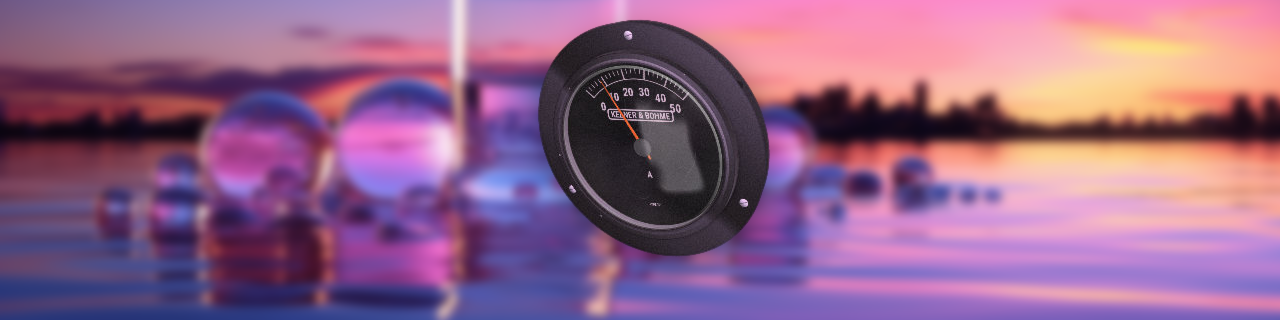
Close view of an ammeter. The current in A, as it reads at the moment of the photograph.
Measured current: 10 A
